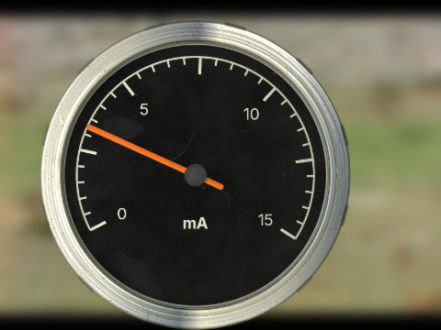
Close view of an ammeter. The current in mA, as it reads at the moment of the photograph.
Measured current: 3.25 mA
